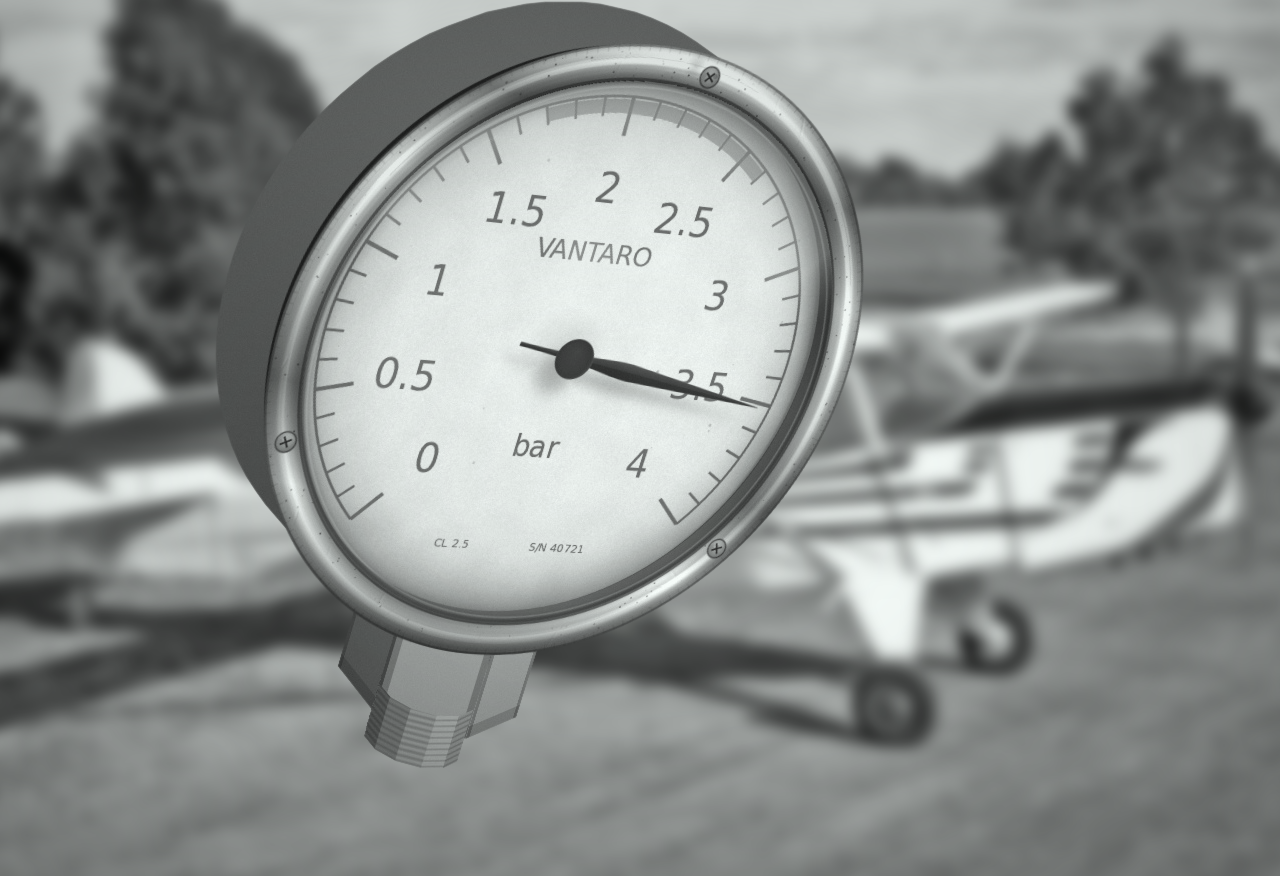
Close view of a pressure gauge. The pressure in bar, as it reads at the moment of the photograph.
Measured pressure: 3.5 bar
